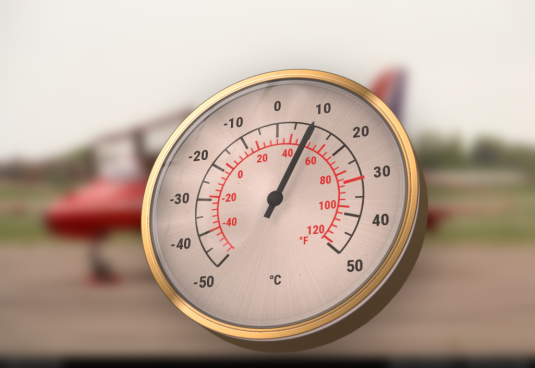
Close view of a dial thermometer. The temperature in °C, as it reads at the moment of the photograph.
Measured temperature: 10 °C
